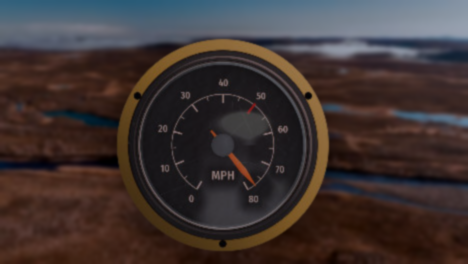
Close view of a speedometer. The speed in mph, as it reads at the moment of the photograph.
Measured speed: 77.5 mph
